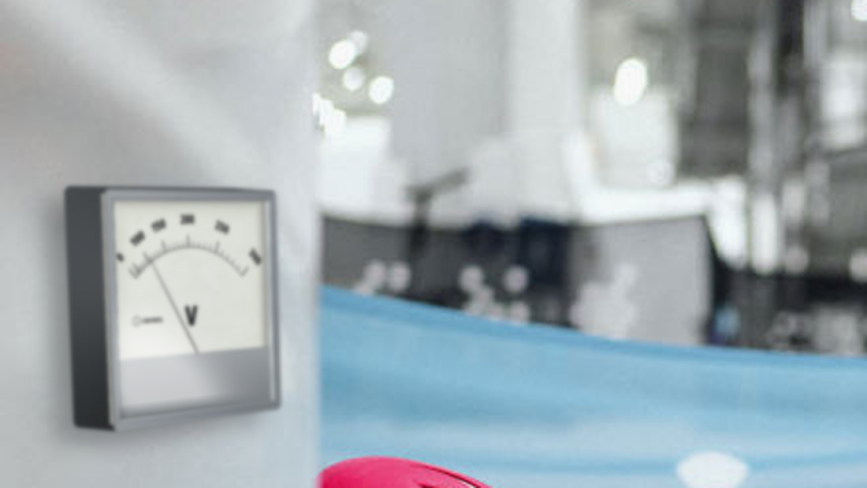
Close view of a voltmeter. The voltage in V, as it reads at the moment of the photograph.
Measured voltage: 100 V
